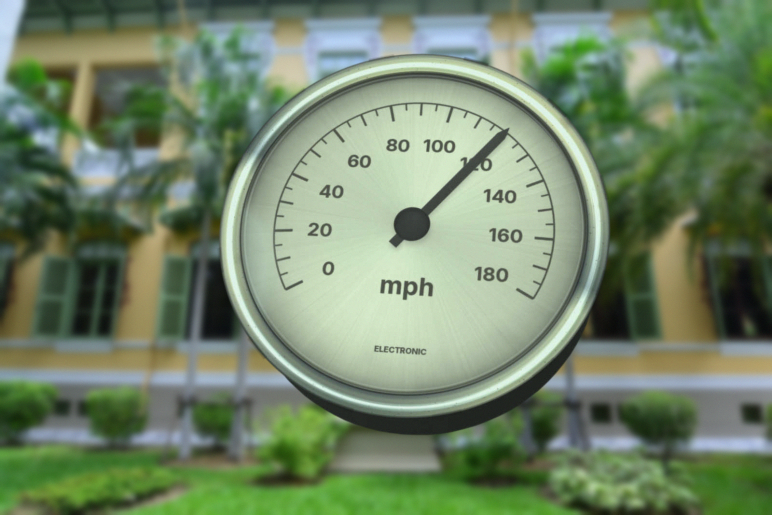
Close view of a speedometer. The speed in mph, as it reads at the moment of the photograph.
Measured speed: 120 mph
